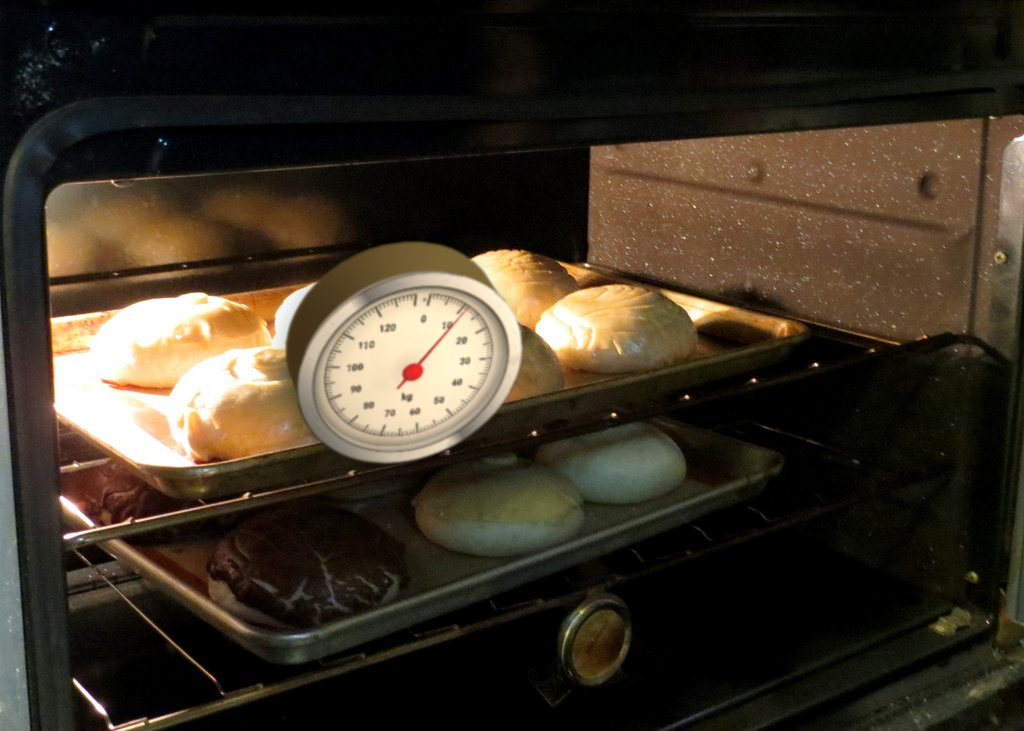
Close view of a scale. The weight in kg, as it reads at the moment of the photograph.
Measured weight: 10 kg
